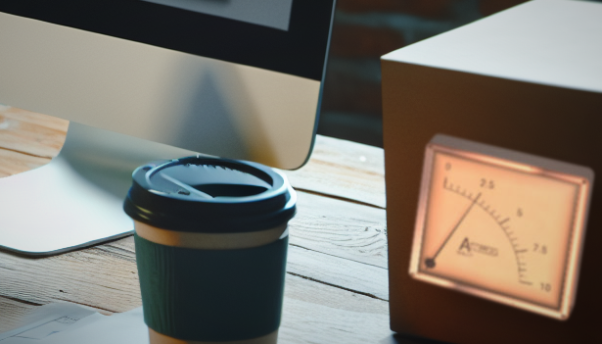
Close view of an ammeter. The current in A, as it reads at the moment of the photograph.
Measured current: 2.5 A
